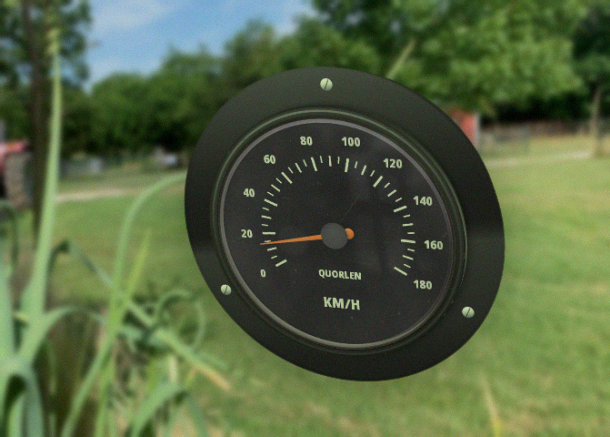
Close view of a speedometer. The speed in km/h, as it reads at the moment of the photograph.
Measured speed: 15 km/h
